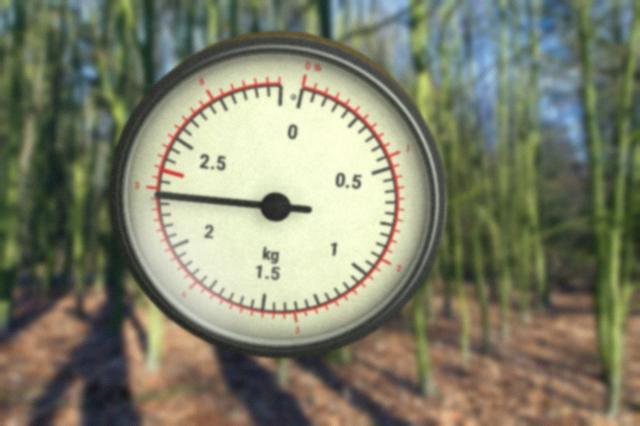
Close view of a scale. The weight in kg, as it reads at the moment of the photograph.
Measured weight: 2.25 kg
